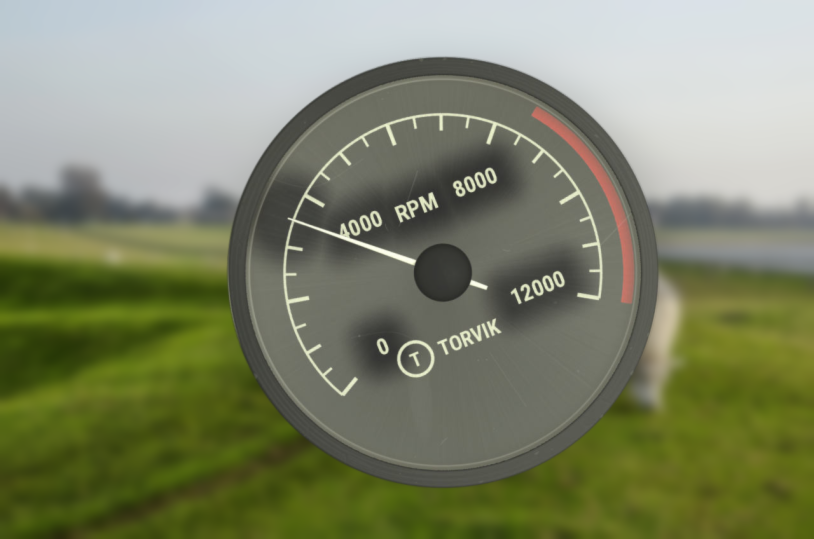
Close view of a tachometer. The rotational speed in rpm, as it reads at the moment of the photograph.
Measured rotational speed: 3500 rpm
